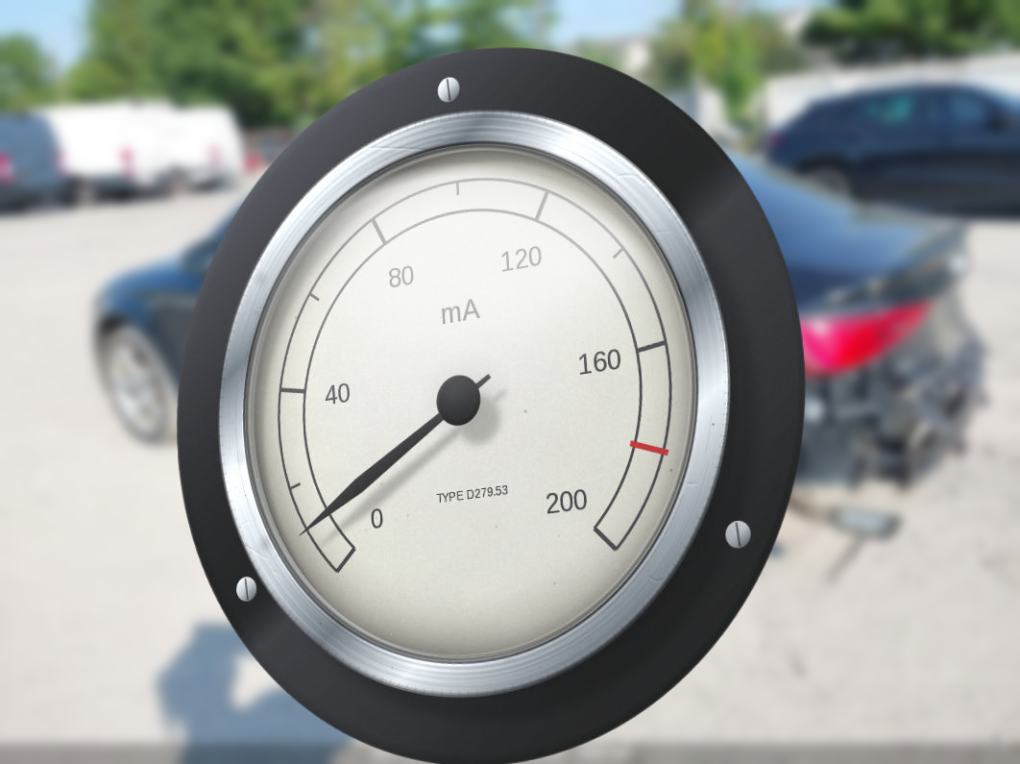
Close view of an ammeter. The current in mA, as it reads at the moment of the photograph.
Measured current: 10 mA
